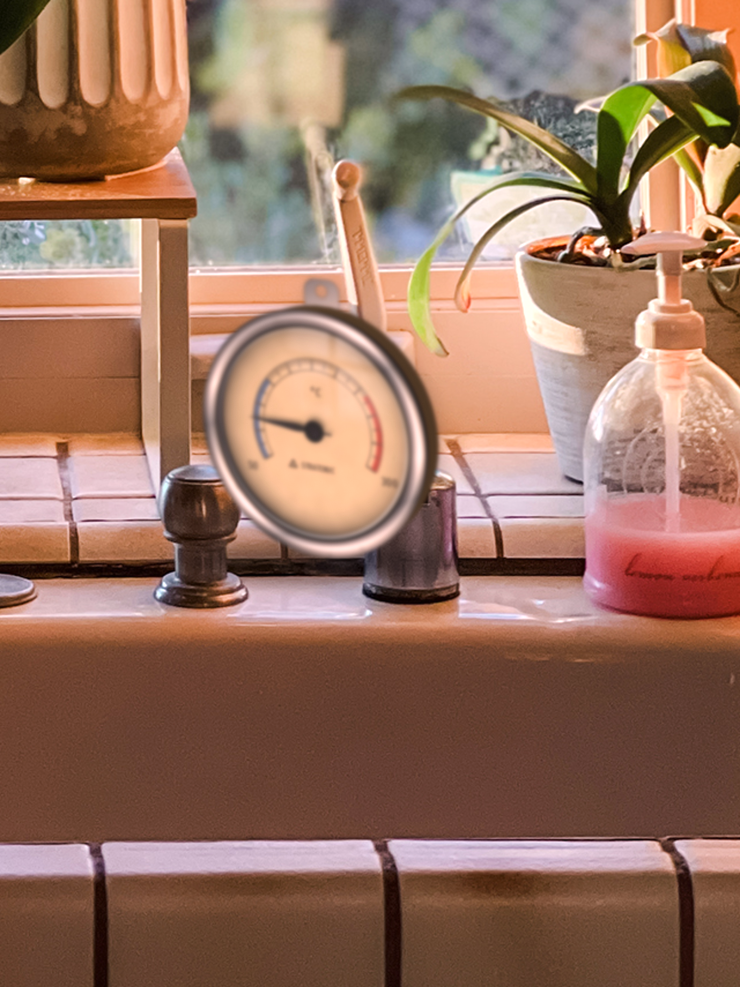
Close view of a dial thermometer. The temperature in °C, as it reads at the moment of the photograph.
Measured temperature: 87.5 °C
